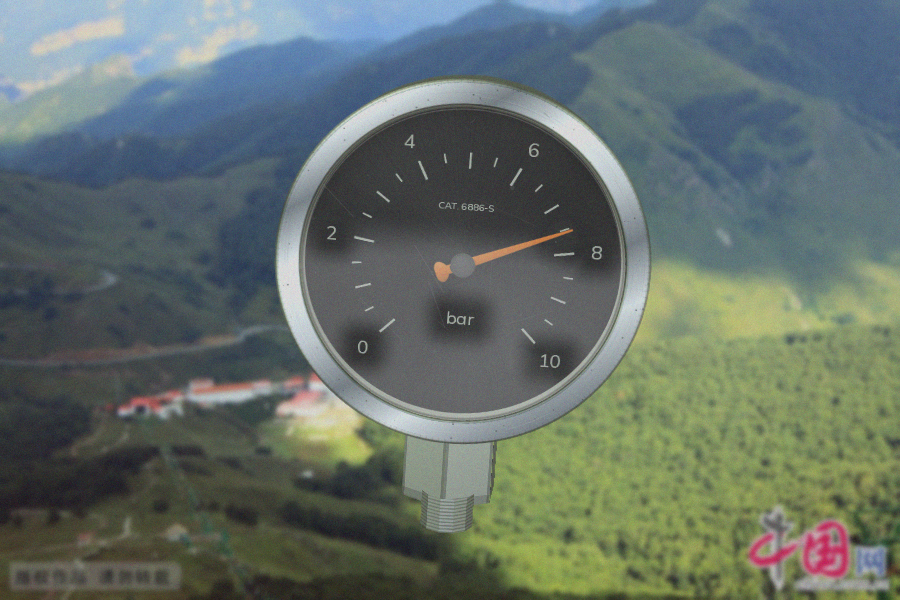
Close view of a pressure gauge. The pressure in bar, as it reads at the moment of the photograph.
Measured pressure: 7.5 bar
